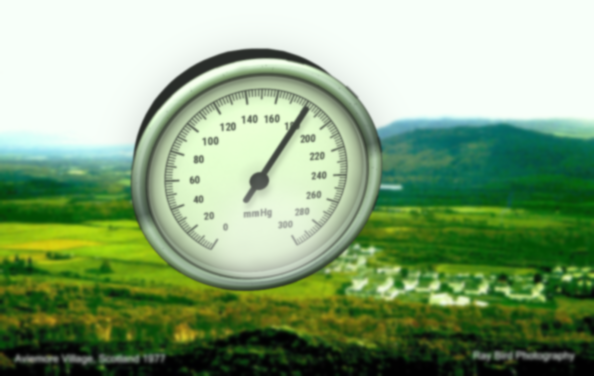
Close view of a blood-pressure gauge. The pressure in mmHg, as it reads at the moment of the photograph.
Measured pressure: 180 mmHg
